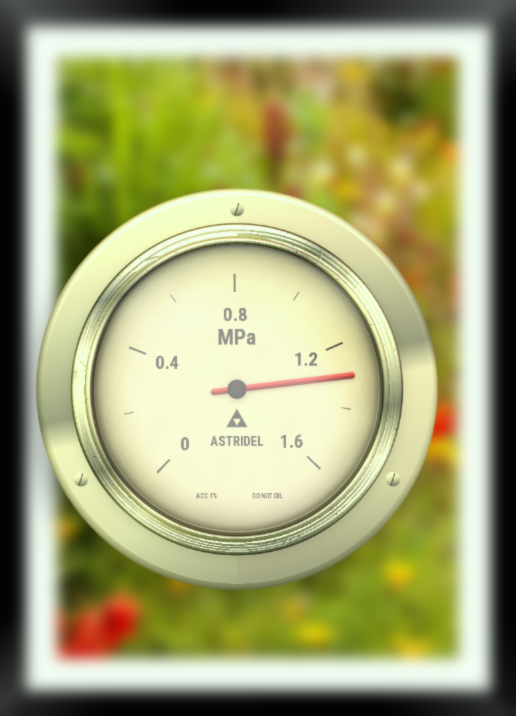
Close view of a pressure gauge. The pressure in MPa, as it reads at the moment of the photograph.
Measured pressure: 1.3 MPa
